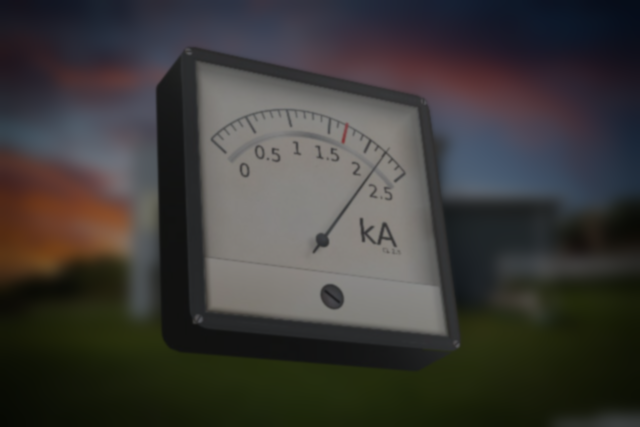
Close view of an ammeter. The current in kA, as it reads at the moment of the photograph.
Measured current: 2.2 kA
